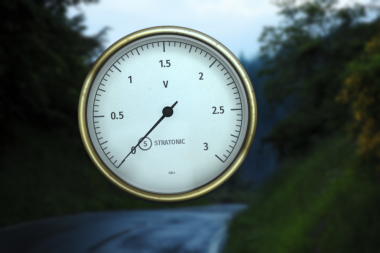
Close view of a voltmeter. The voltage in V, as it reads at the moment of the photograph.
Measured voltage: 0 V
